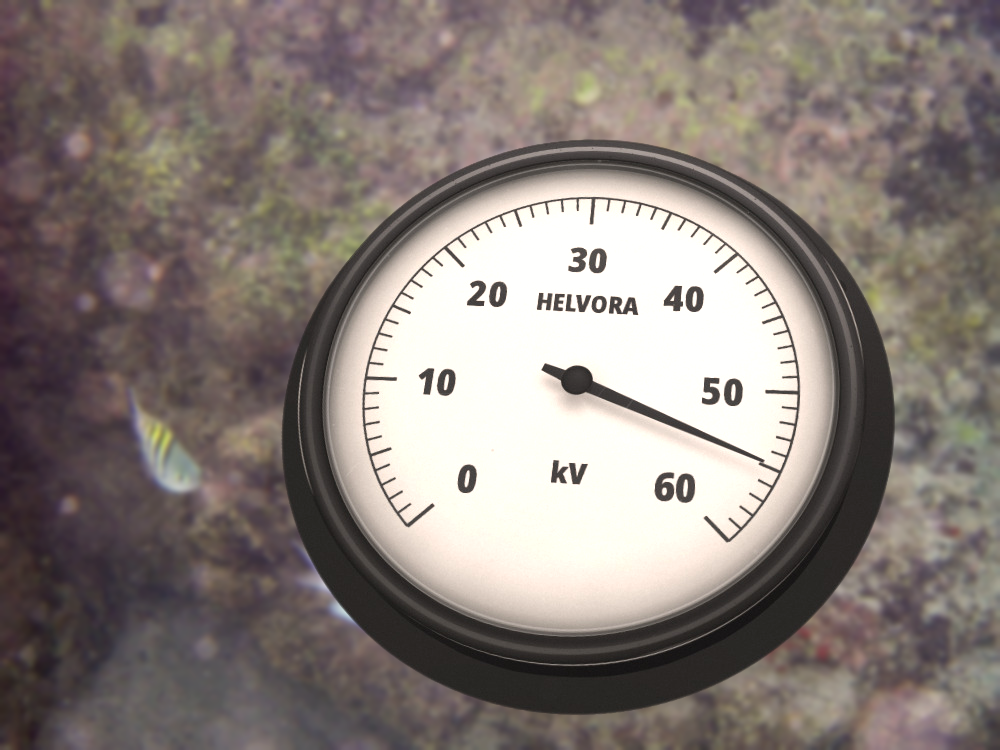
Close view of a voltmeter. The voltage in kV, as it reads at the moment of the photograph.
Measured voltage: 55 kV
